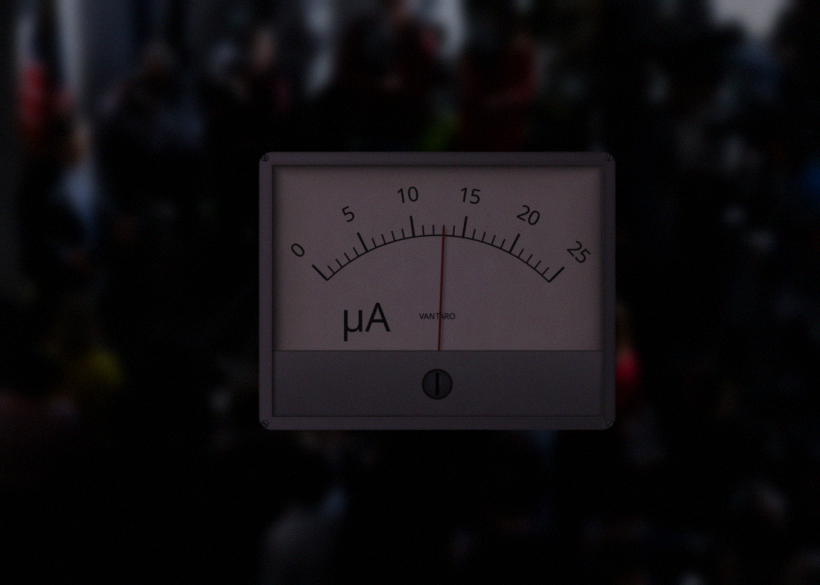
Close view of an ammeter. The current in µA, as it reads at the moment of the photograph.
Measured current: 13 µA
